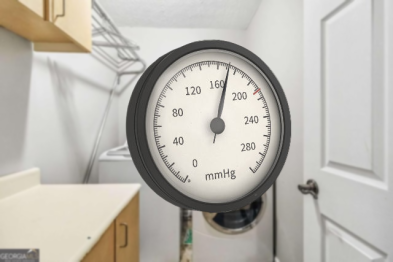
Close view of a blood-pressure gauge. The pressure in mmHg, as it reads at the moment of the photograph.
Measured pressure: 170 mmHg
